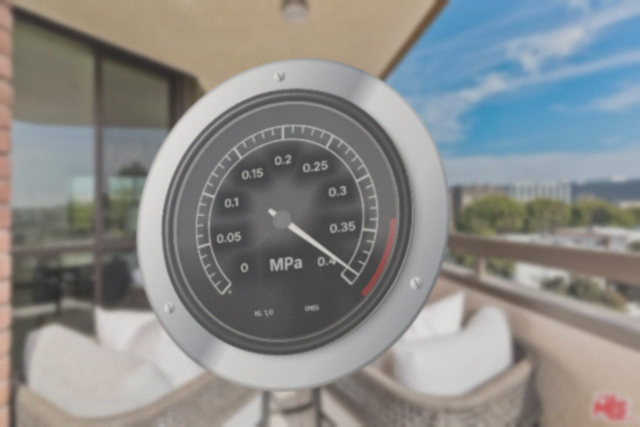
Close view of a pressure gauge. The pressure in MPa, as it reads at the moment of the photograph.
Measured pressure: 0.39 MPa
